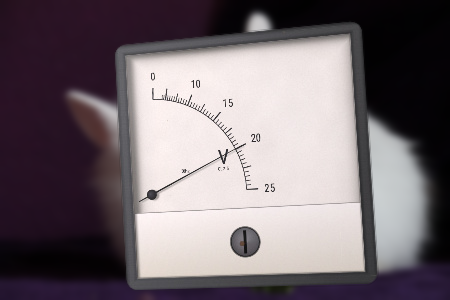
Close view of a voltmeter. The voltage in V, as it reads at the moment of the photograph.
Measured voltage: 20 V
